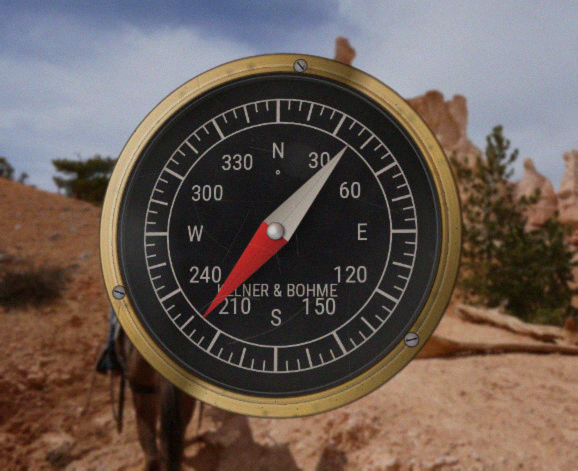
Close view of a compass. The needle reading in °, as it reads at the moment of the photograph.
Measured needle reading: 220 °
